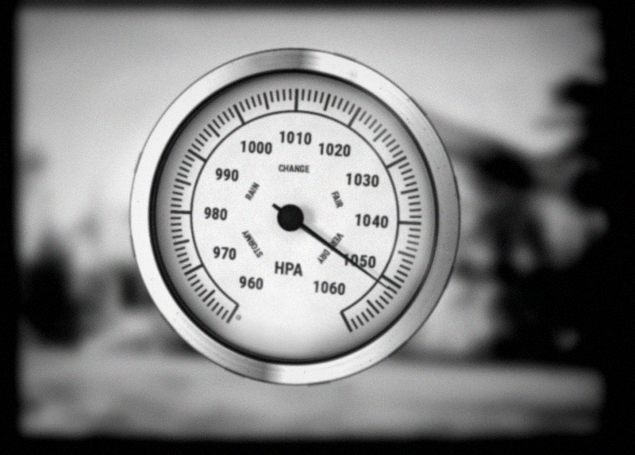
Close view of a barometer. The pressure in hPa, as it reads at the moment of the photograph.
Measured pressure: 1051 hPa
